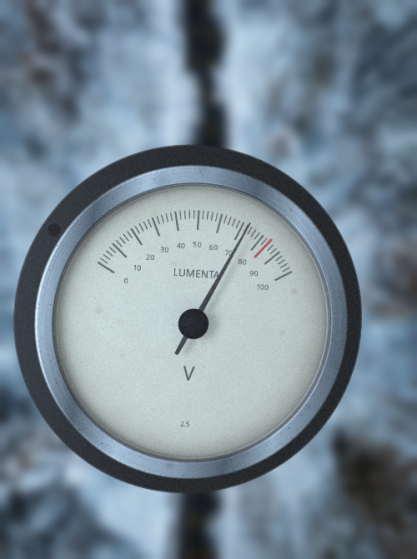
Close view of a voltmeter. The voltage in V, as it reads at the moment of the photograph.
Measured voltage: 72 V
